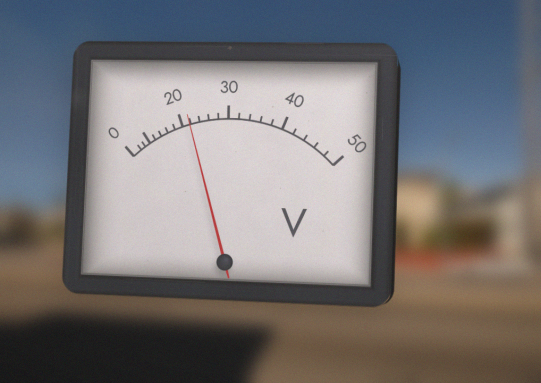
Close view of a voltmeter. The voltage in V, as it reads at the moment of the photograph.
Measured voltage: 22 V
